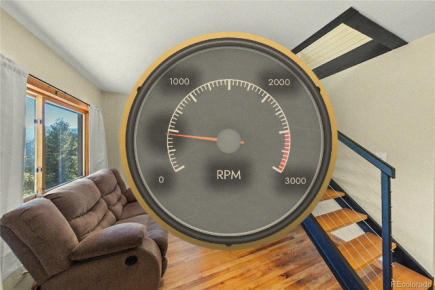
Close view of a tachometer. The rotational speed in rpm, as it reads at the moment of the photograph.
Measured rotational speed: 450 rpm
